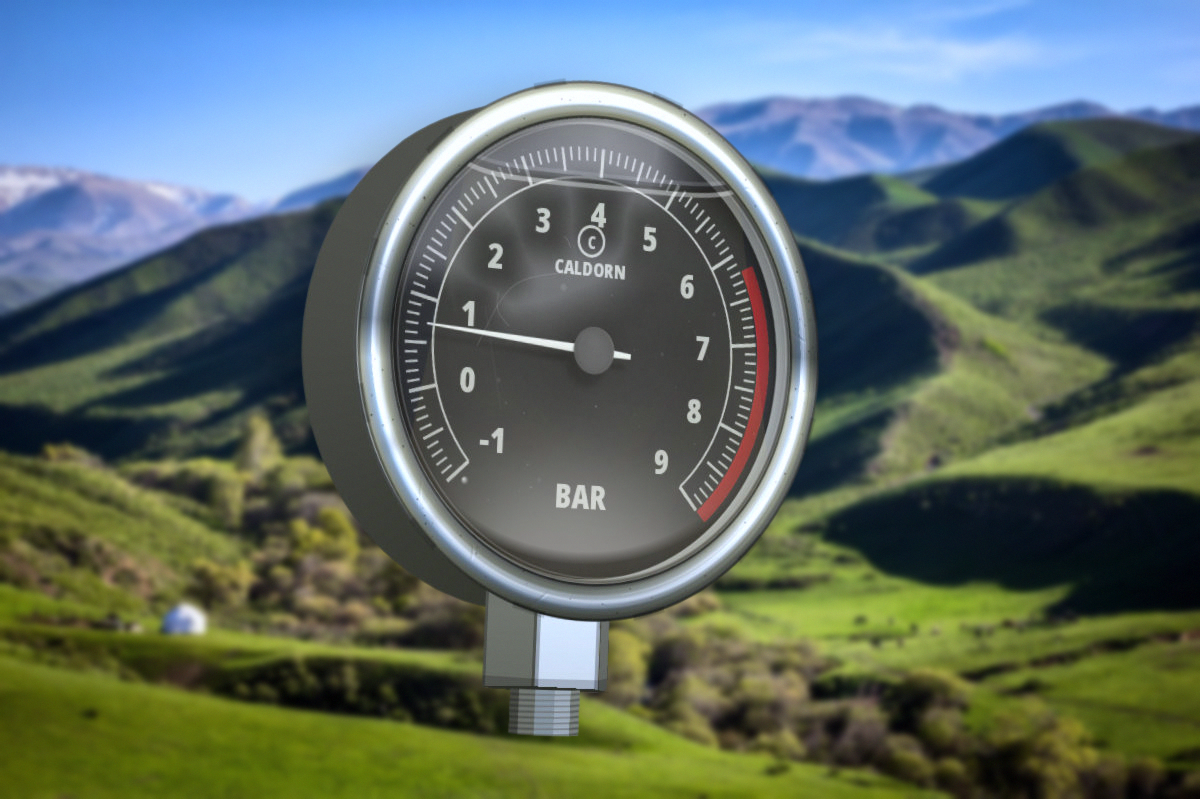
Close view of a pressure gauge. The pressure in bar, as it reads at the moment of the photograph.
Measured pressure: 0.7 bar
